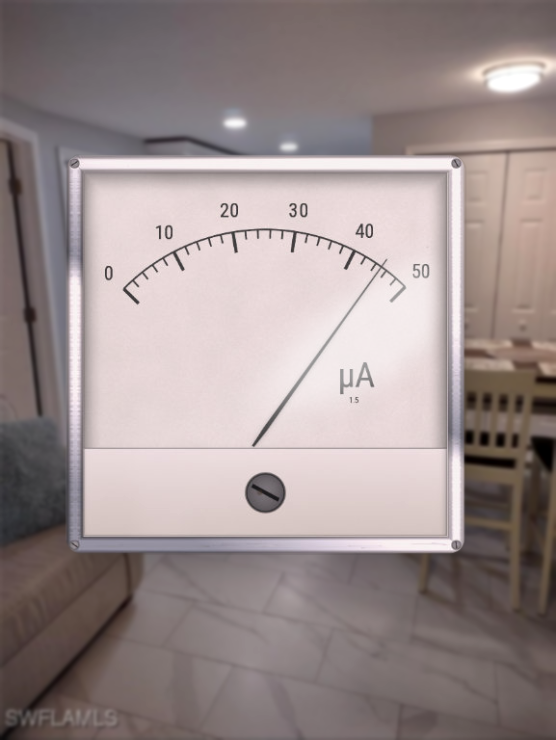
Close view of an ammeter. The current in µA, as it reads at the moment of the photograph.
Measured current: 45 µA
